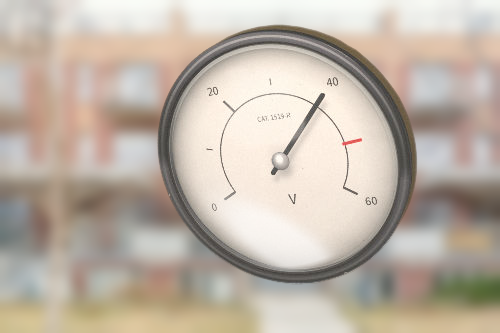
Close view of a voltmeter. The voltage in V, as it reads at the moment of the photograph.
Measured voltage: 40 V
